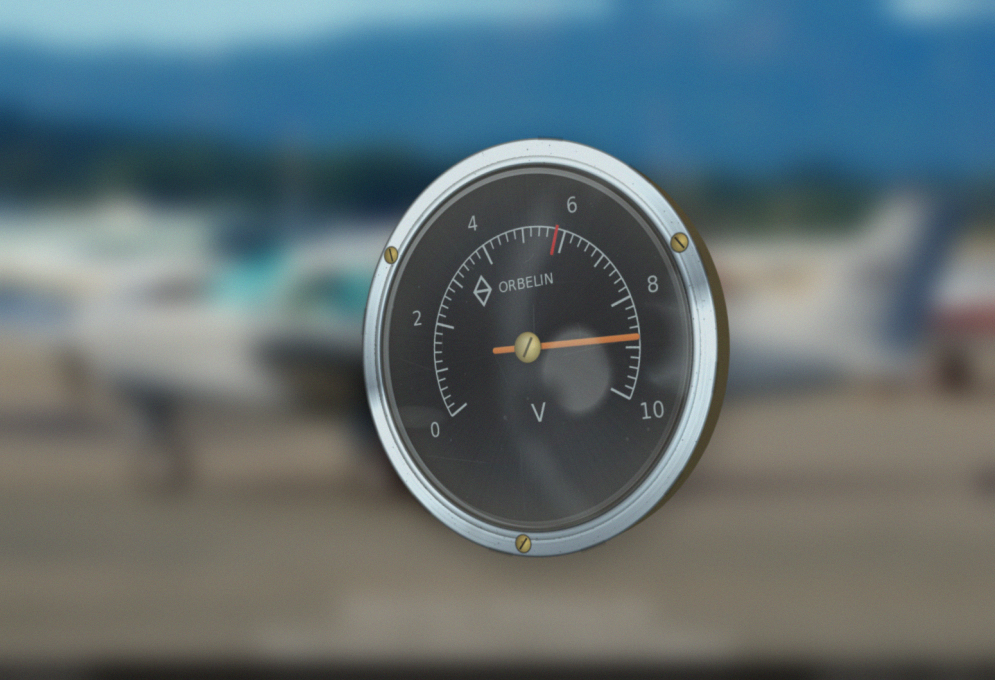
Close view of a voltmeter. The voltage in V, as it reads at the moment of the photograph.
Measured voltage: 8.8 V
